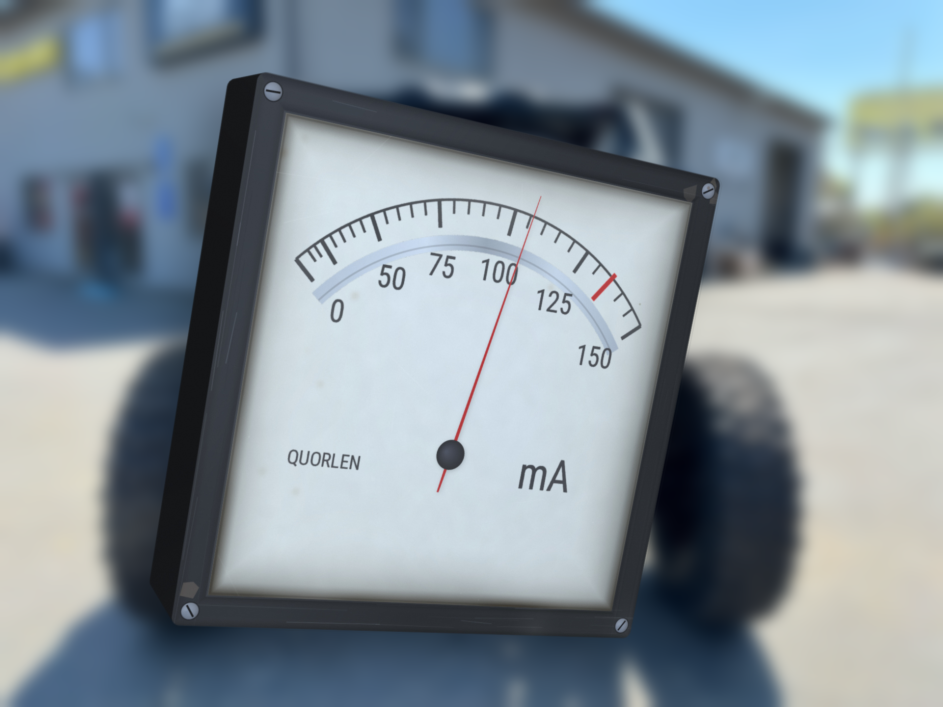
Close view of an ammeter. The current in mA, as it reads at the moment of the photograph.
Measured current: 105 mA
